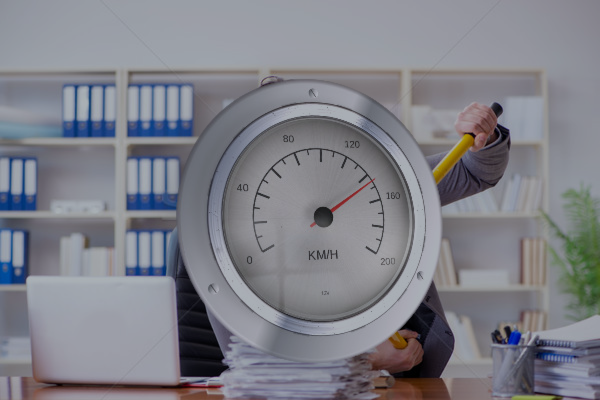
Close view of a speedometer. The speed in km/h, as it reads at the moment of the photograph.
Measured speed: 145 km/h
